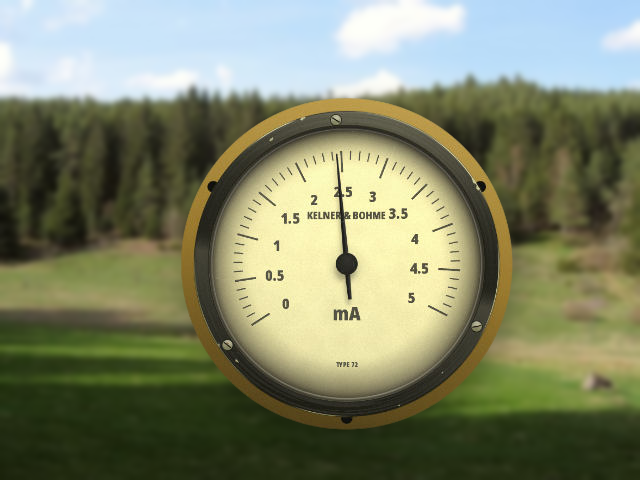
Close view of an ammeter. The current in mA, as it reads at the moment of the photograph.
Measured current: 2.45 mA
